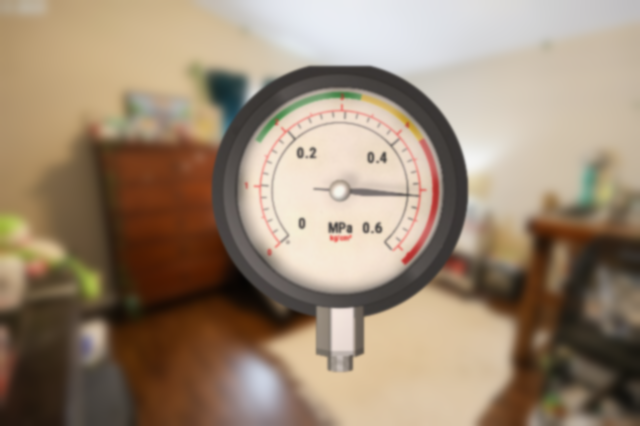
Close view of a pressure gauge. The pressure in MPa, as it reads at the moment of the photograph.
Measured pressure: 0.5 MPa
